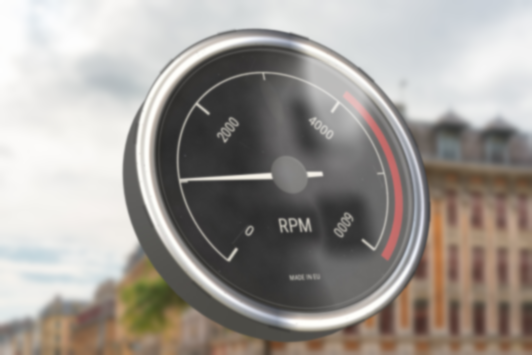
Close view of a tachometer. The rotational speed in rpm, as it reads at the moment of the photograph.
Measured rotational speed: 1000 rpm
